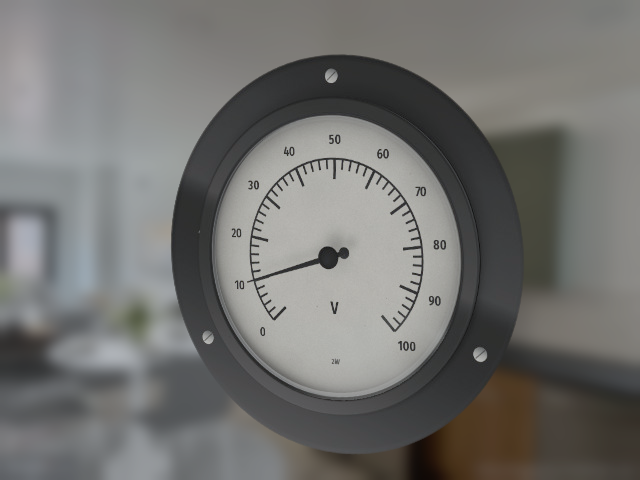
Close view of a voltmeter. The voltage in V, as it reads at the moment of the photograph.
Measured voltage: 10 V
